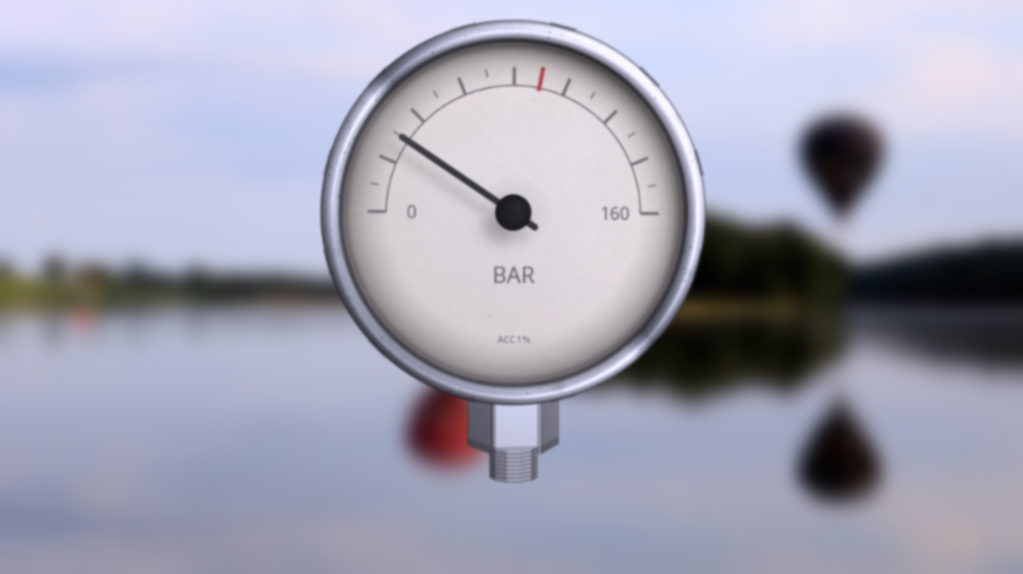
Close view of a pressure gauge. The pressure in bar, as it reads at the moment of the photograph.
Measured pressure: 30 bar
